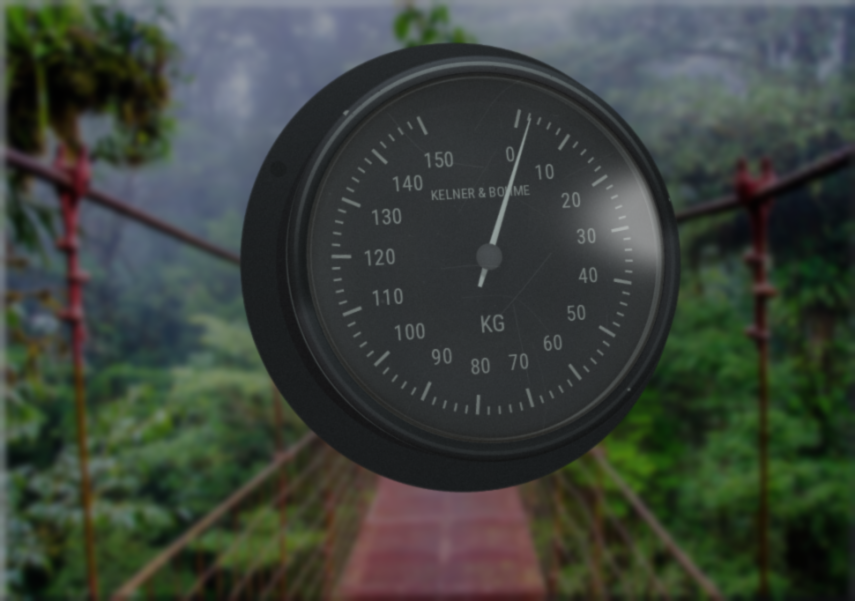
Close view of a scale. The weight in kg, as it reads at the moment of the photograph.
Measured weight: 2 kg
